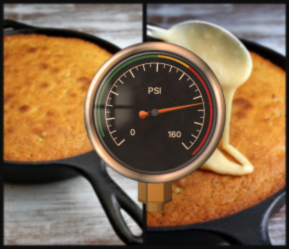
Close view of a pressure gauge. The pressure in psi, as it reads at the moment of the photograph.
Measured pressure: 125 psi
